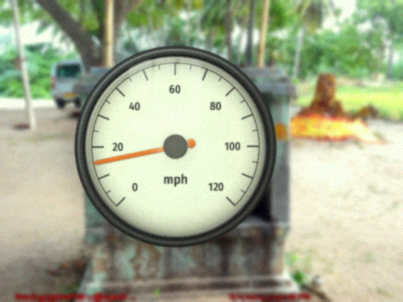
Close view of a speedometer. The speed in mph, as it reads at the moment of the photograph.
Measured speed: 15 mph
